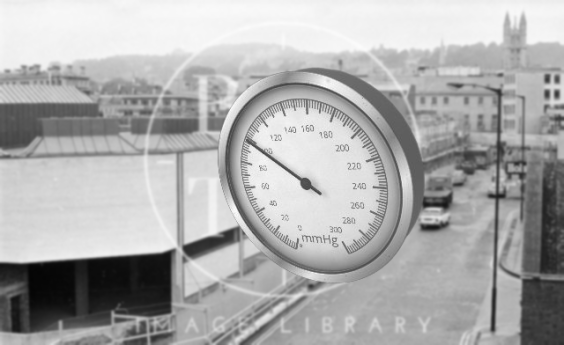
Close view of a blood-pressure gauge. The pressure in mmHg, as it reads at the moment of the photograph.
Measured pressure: 100 mmHg
